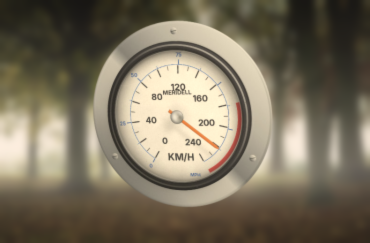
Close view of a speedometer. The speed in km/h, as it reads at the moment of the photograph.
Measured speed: 220 km/h
